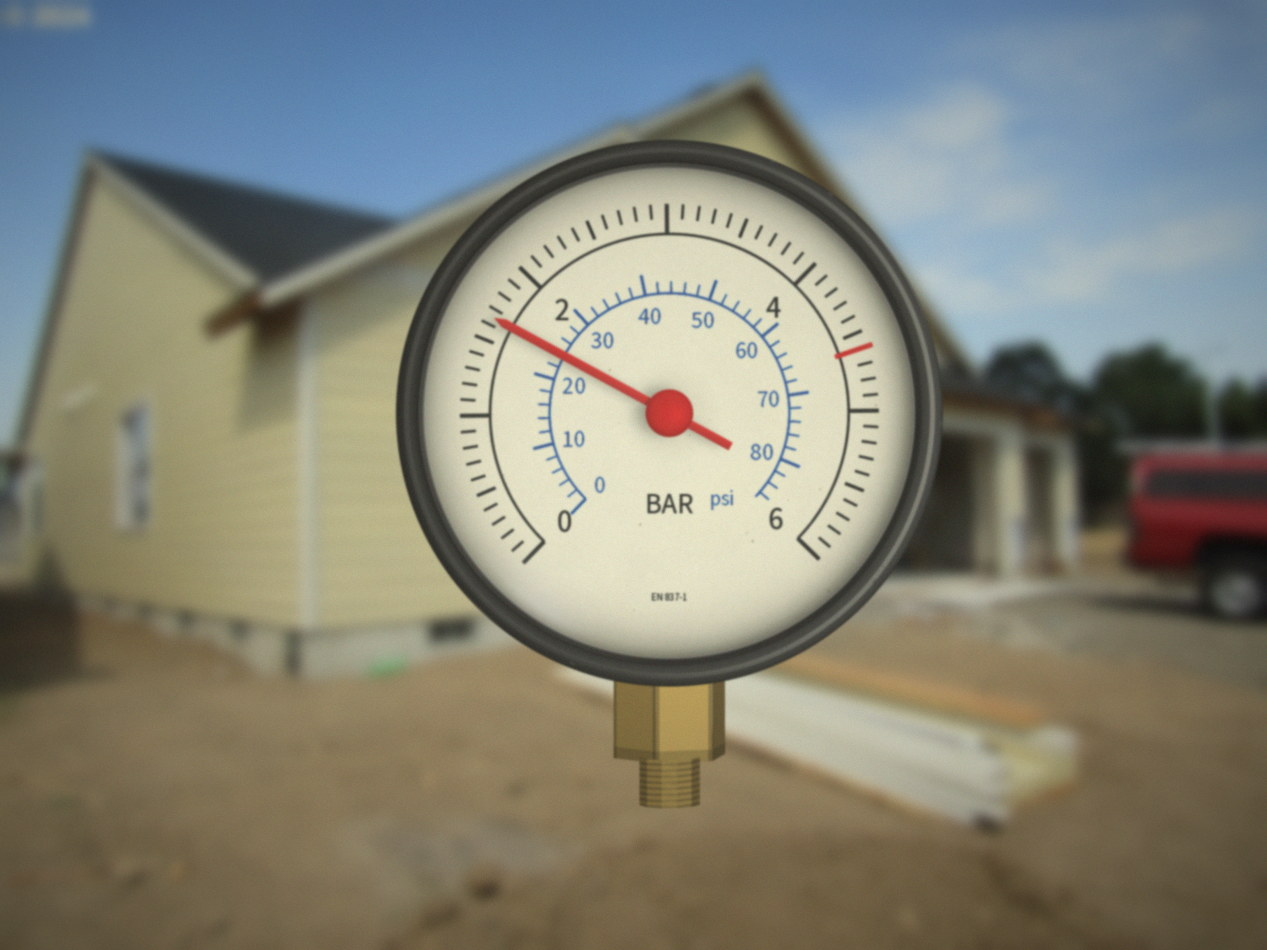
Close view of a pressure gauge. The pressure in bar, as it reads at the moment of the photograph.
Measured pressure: 1.65 bar
